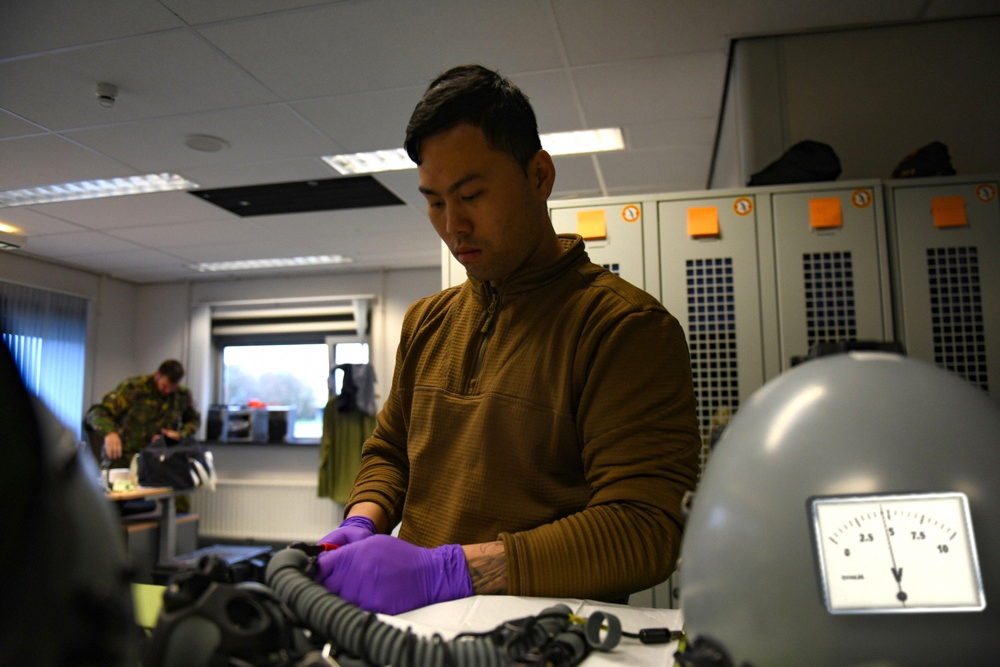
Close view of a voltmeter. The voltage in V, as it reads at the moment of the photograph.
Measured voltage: 4.5 V
